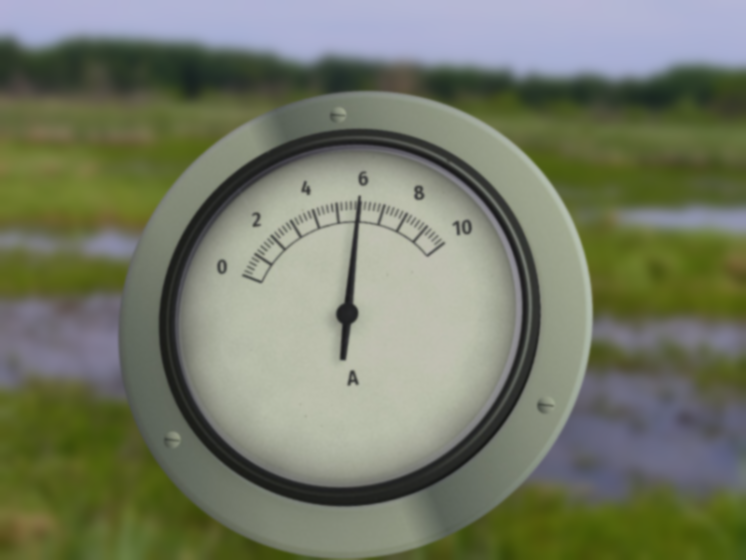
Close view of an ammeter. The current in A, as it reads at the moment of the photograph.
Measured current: 6 A
